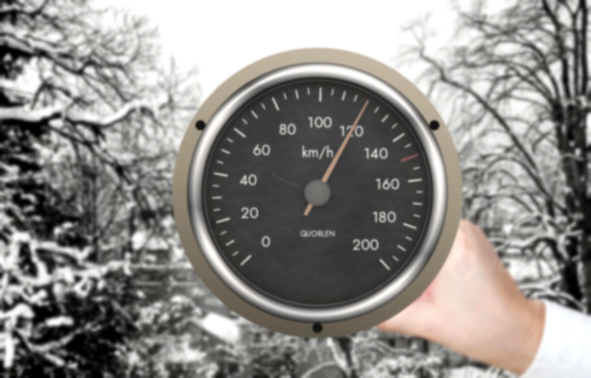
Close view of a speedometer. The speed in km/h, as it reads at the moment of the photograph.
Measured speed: 120 km/h
